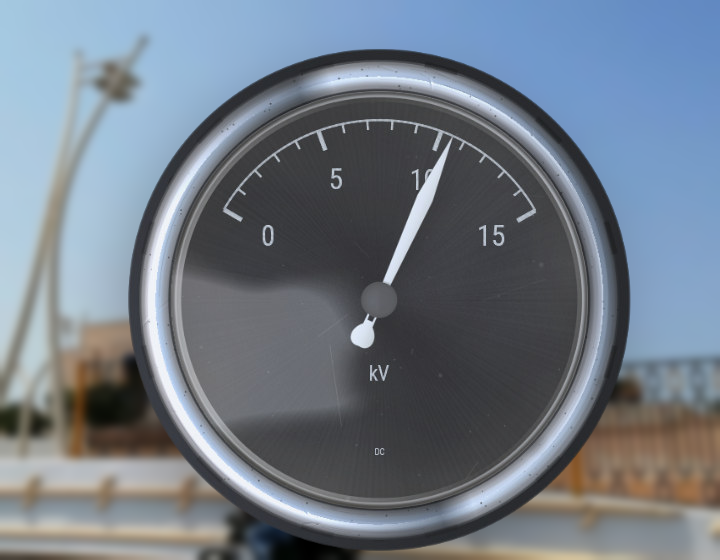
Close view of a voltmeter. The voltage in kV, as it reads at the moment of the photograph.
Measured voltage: 10.5 kV
